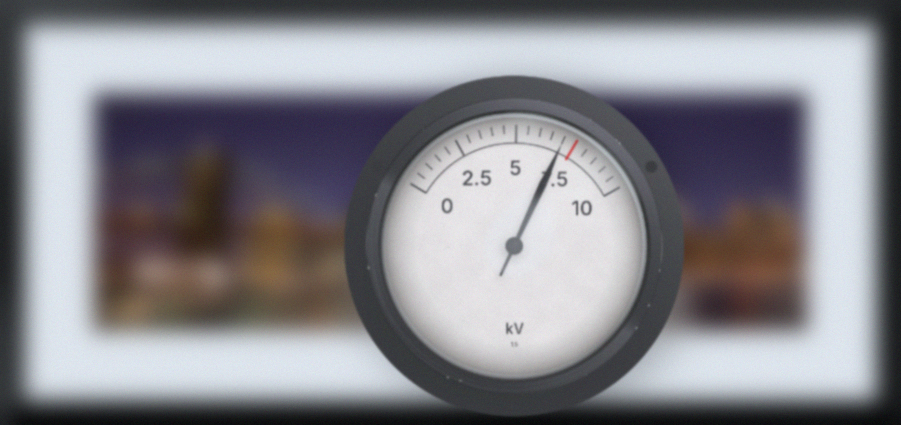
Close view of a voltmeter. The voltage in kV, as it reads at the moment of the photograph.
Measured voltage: 7 kV
